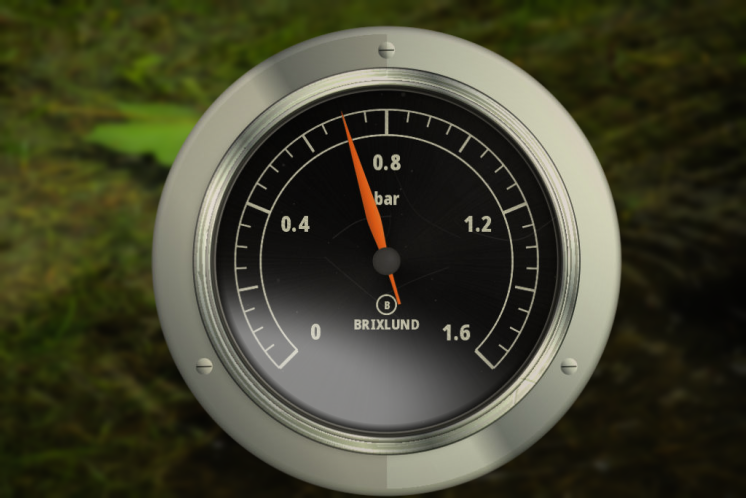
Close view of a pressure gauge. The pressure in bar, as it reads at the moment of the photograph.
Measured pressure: 0.7 bar
